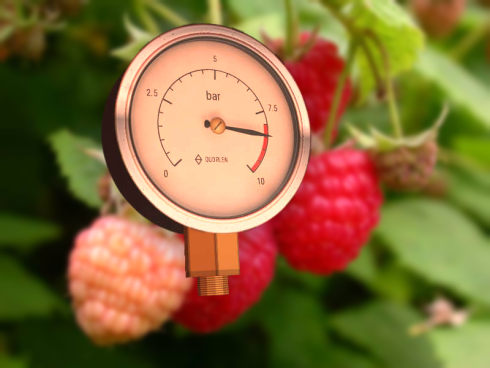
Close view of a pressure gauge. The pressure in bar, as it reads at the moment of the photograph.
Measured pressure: 8.5 bar
